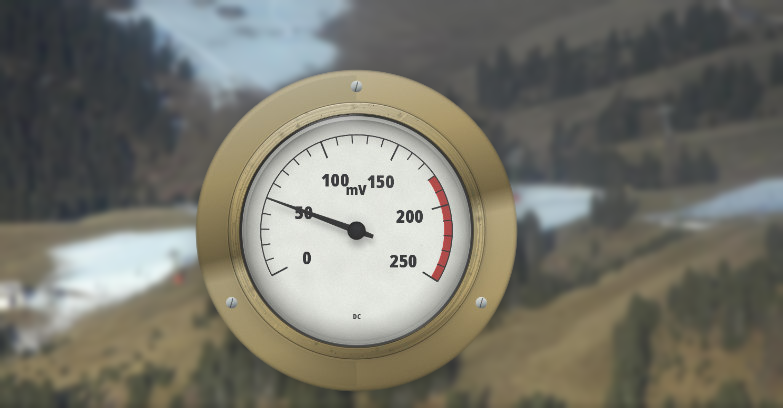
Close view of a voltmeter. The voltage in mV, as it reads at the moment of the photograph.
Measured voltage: 50 mV
